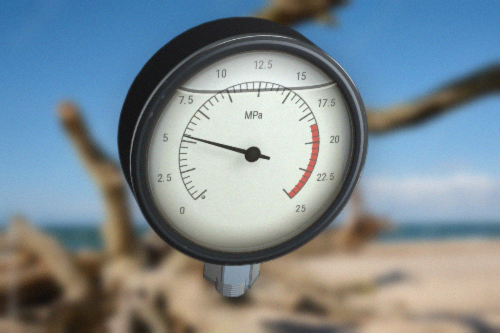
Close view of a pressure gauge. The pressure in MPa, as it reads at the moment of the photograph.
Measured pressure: 5.5 MPa
